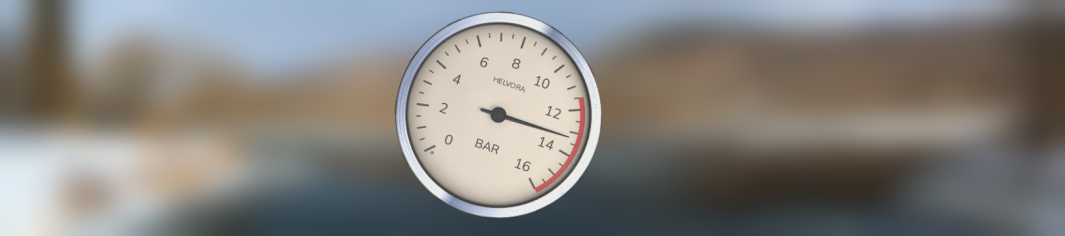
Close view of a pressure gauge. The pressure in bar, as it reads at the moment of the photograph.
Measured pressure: 13.25 bar
